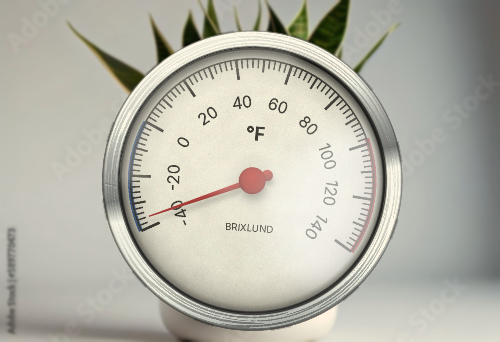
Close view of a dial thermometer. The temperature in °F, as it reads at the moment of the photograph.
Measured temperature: -36 °F
